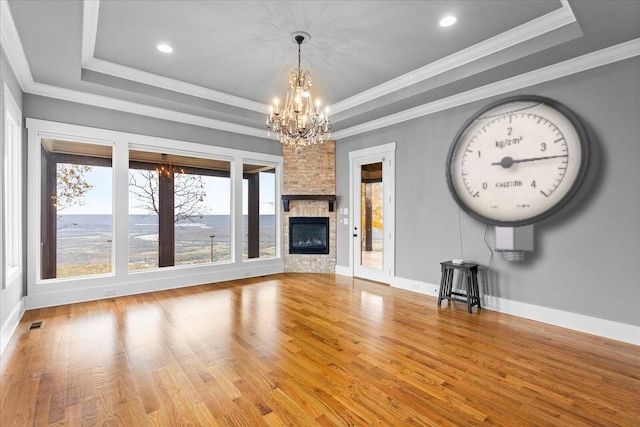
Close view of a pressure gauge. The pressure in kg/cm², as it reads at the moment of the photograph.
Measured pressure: 3.3 kg/cm²
